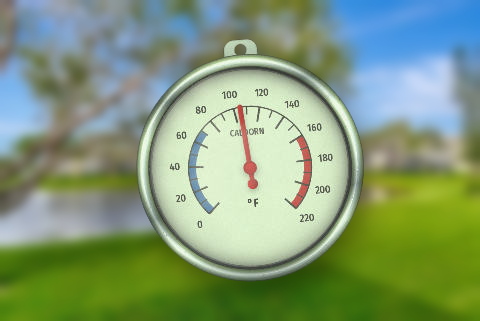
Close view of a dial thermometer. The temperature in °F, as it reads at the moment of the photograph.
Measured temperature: 105 °F
